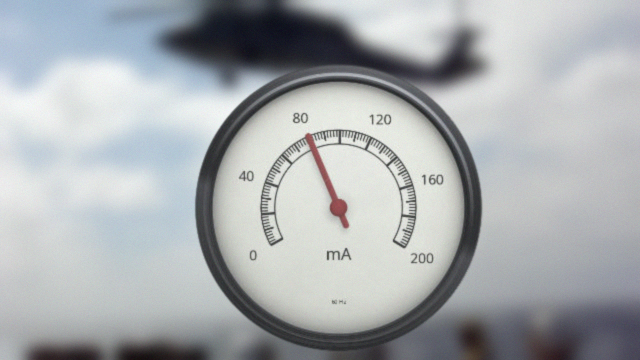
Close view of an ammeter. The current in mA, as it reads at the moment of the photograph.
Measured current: 80 mA
